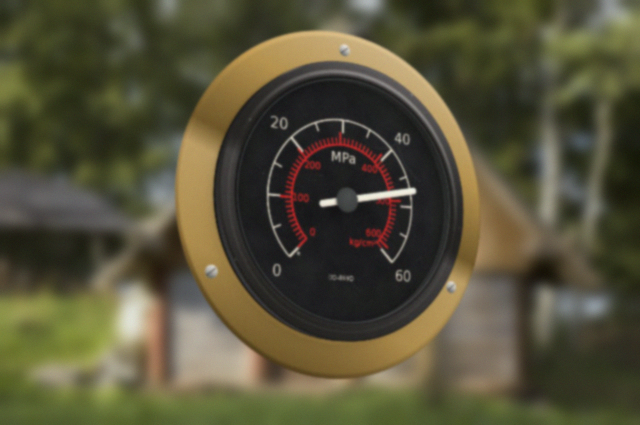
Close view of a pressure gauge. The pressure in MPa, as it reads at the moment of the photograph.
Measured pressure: 47.5 MPa
